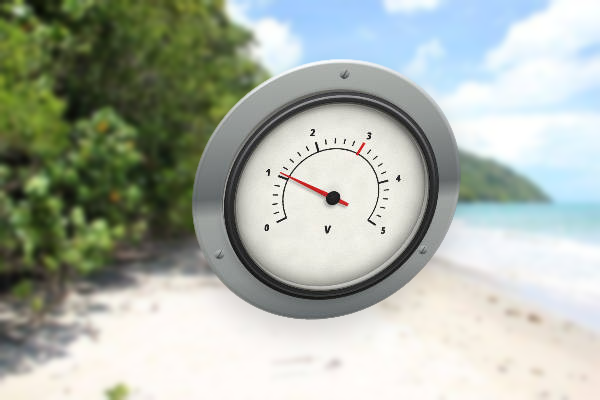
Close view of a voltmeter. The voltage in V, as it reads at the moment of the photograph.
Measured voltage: 1.1 V
